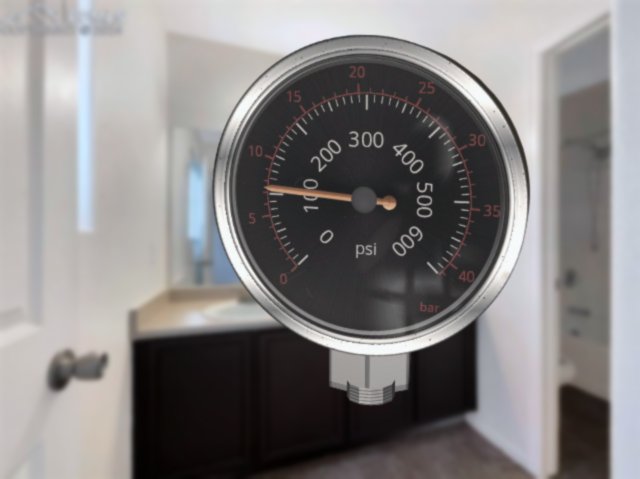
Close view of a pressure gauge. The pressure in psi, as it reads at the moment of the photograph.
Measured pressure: 110 psi
